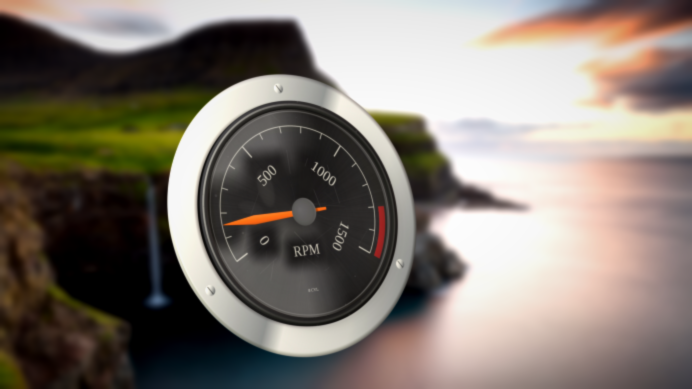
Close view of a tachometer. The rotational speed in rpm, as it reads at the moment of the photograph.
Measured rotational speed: 150 rpm
